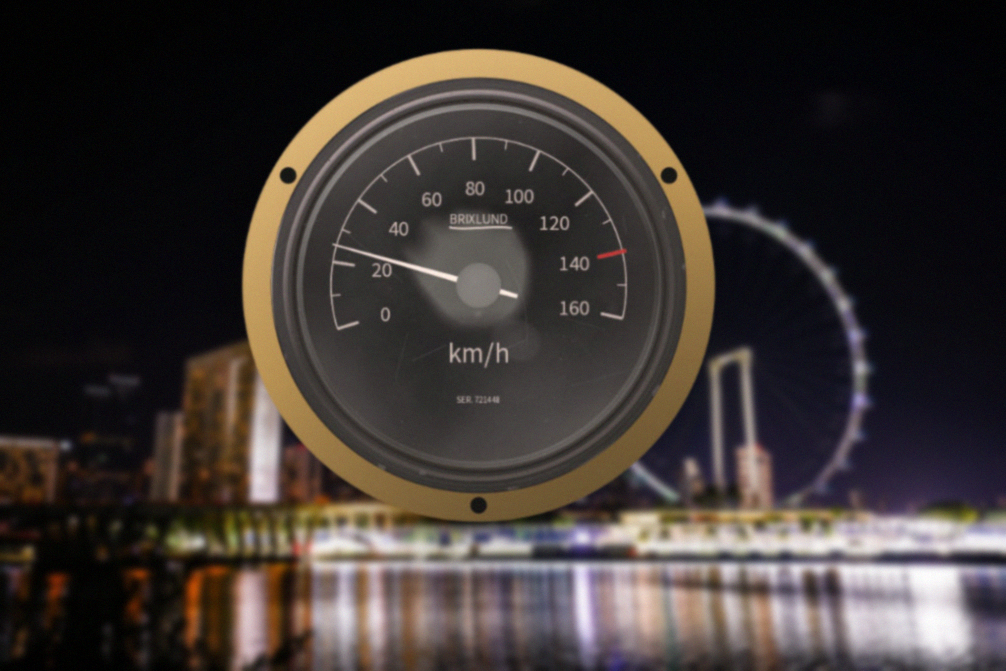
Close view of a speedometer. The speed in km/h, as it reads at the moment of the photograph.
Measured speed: 25 km/h
